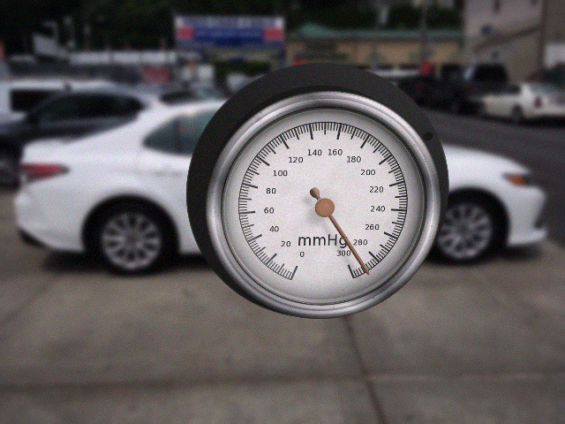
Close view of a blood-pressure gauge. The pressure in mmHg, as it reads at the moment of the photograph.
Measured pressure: 290 mmHg
